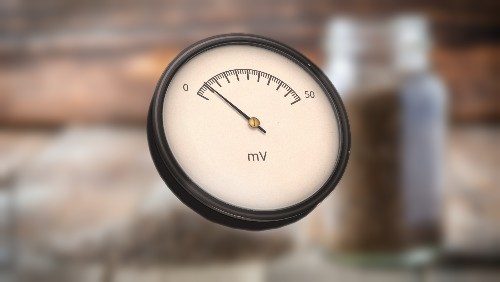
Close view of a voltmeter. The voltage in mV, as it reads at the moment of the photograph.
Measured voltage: 5 mV
